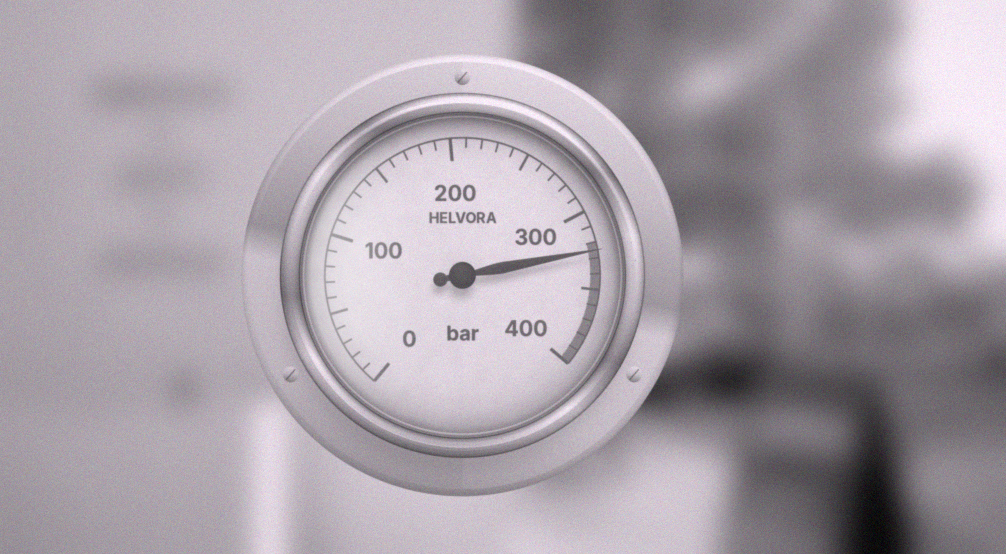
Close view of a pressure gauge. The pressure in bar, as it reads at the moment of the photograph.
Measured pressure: 325 bar
